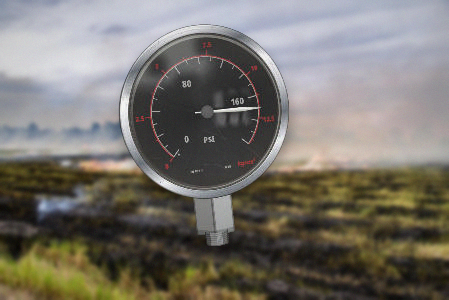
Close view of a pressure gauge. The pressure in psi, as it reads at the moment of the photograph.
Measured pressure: 170 psi
